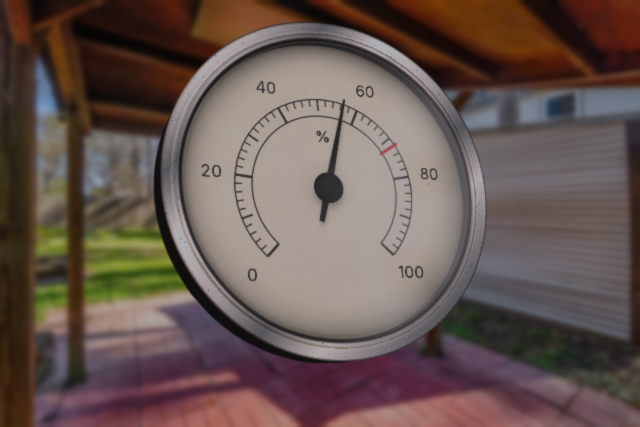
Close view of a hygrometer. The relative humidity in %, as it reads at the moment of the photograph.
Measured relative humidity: 56 %
